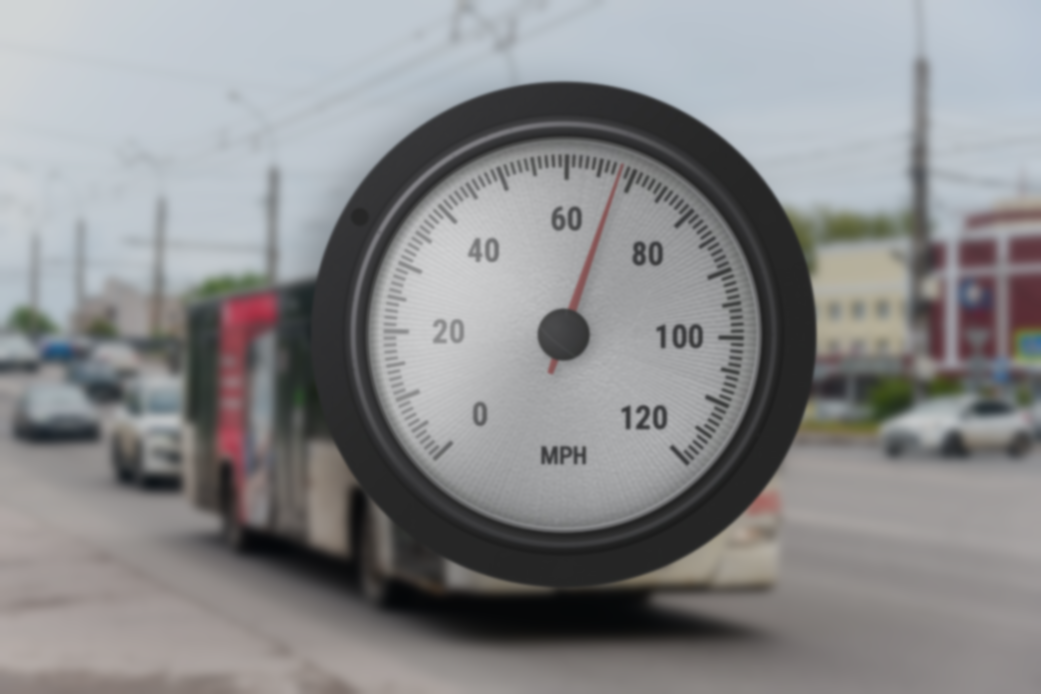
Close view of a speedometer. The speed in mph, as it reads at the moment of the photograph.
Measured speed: 68 mph
